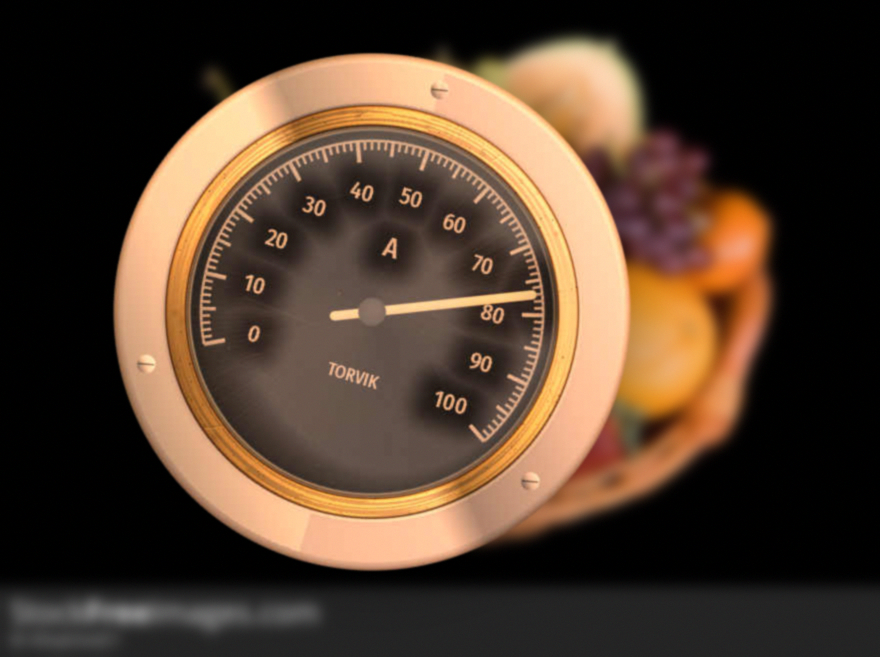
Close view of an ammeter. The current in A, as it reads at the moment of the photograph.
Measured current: 77 A
